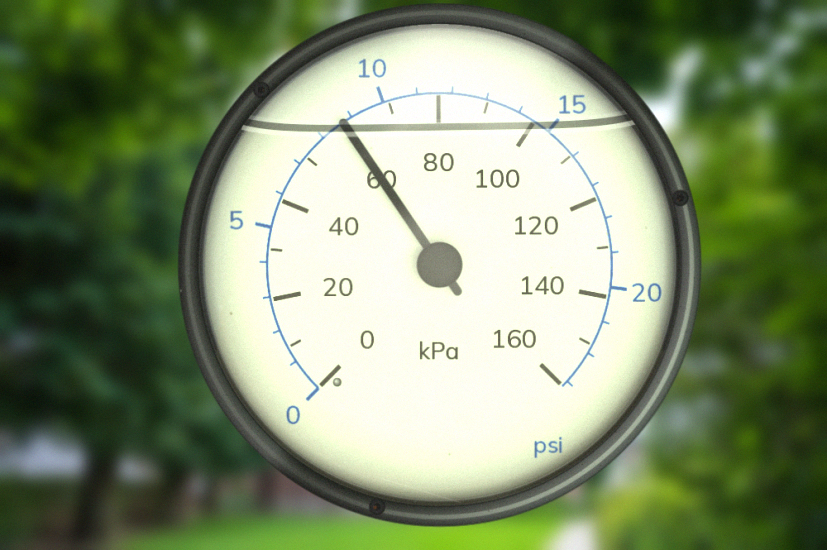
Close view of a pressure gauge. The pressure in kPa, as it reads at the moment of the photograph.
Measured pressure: 60 kPa
